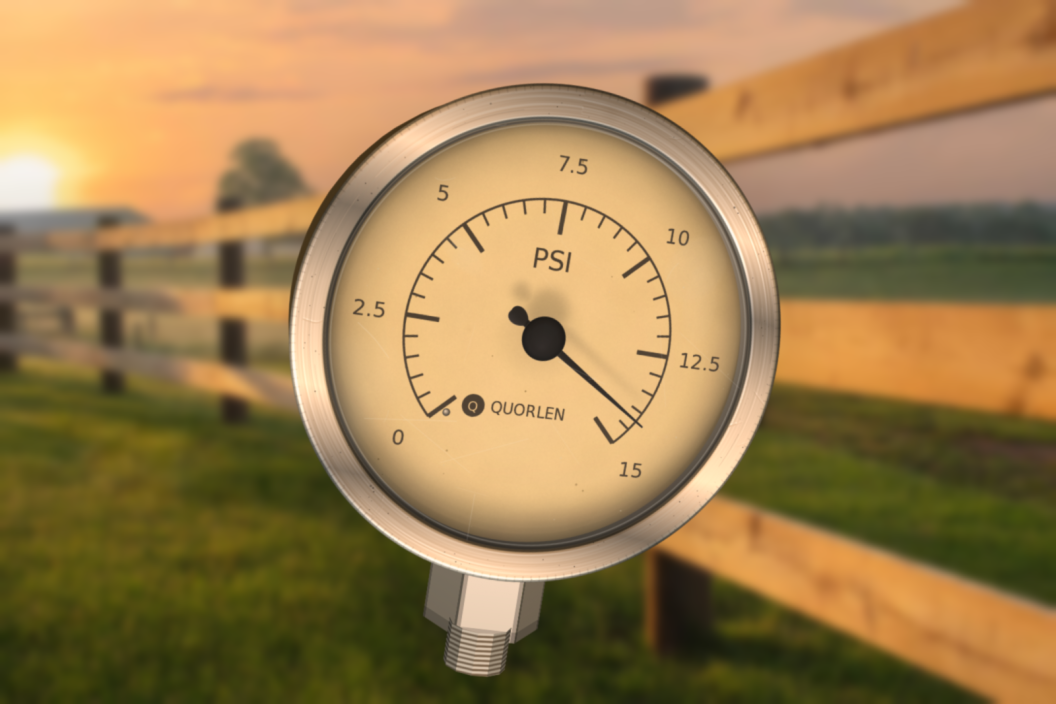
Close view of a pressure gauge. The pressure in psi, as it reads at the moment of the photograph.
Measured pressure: 14.25 psi
